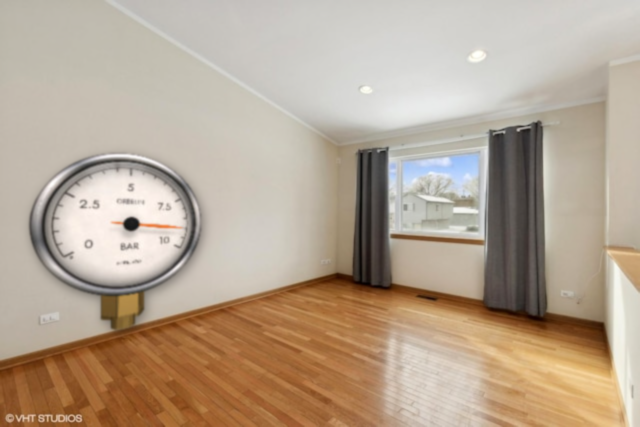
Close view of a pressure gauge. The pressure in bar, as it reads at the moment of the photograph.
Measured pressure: 9 bar
